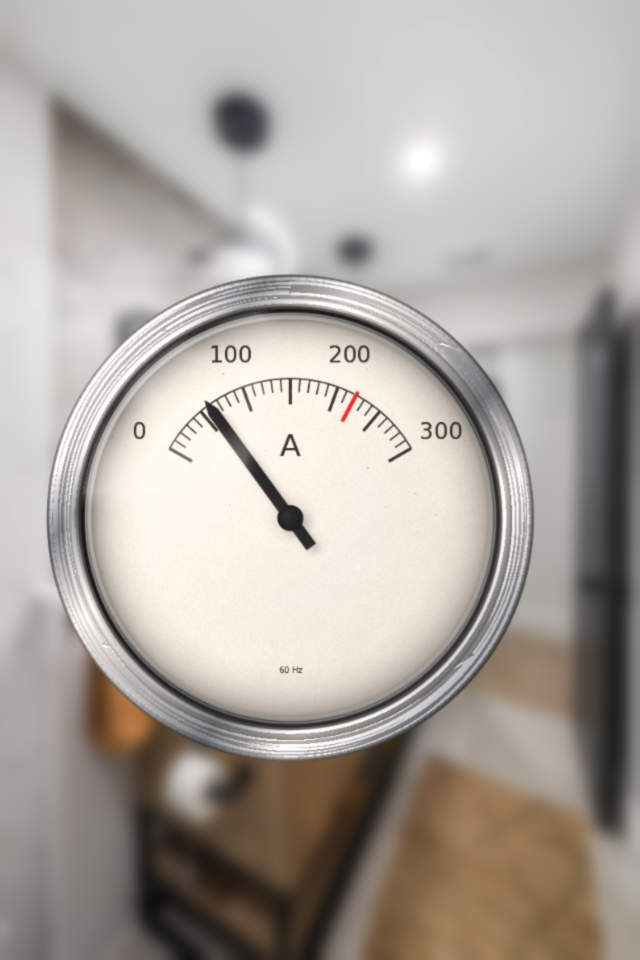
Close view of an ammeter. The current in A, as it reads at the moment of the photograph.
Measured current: 60 A
